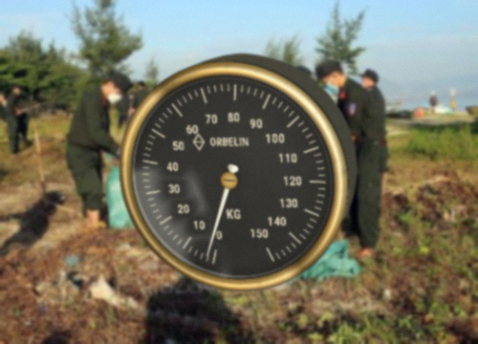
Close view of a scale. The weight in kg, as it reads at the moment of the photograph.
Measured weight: 2 kg
